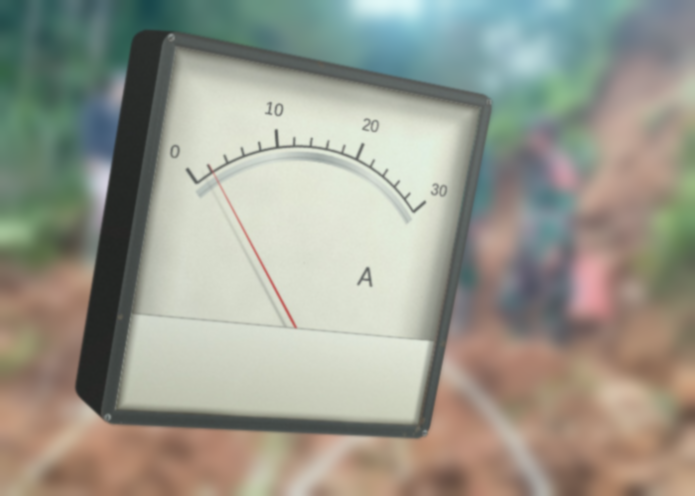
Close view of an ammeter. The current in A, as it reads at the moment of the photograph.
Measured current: 2 A
